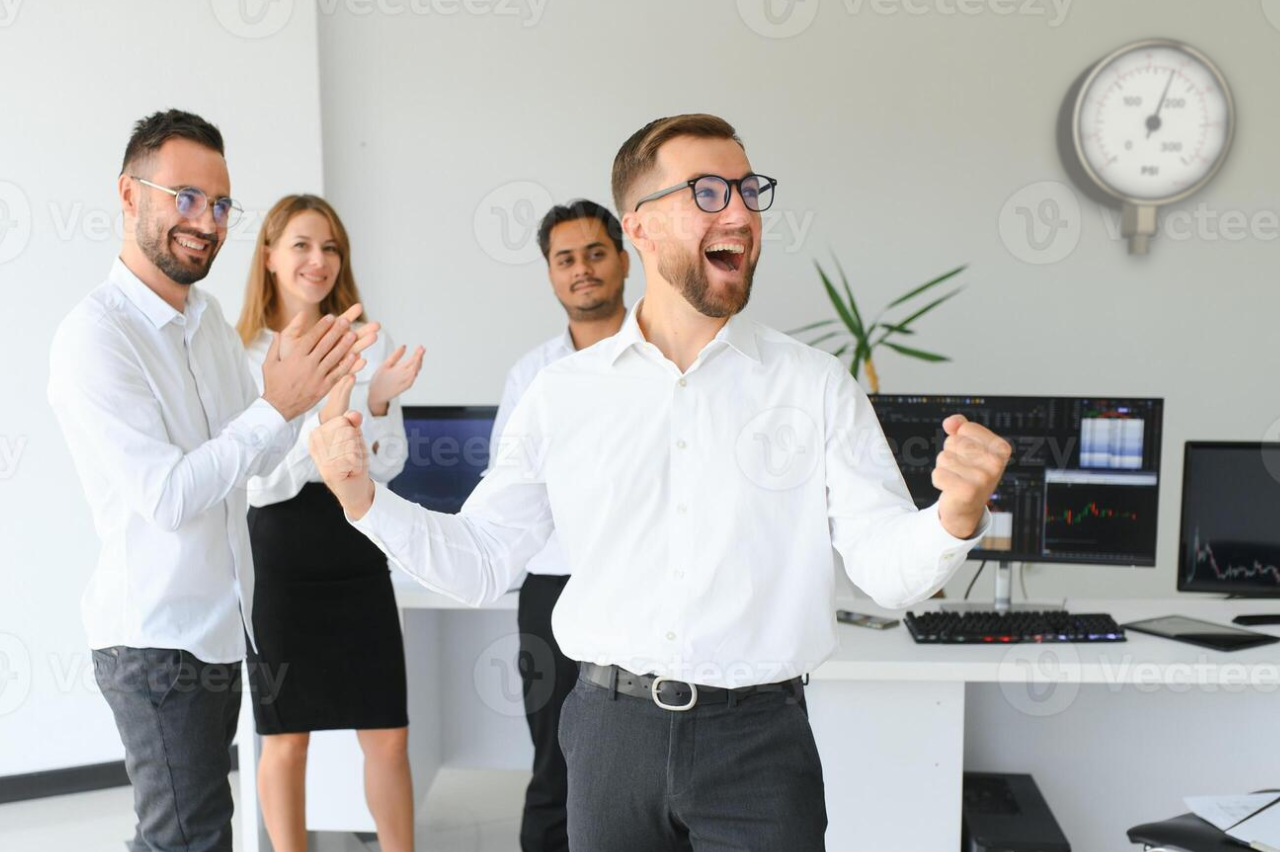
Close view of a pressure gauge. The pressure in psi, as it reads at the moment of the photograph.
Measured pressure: 170 psi
